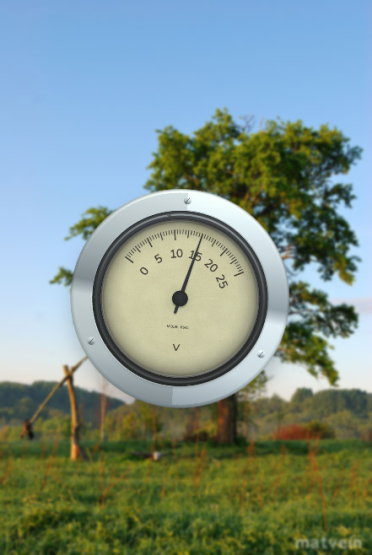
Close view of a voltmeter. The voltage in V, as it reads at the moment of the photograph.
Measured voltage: 15 V
